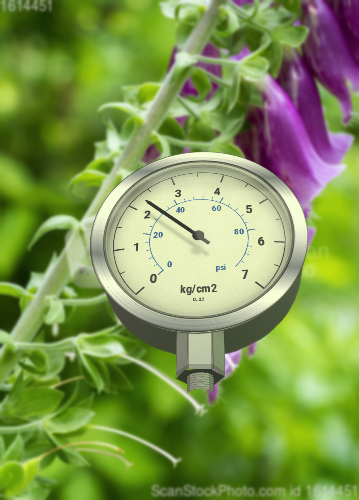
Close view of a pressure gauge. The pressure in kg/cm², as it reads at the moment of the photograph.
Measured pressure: 2.25 kg/cm²
